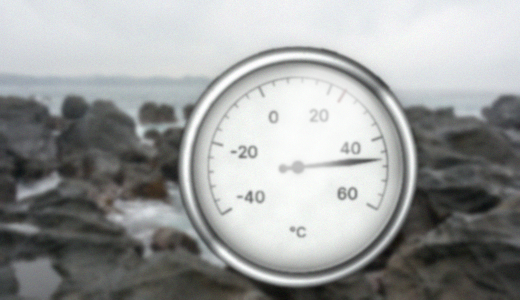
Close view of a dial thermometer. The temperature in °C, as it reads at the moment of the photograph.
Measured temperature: 46 °C
